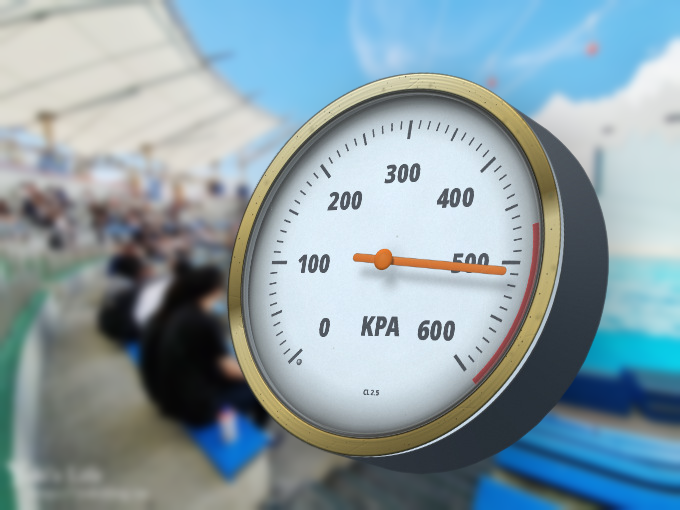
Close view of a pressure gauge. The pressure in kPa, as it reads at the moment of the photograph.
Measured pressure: 510 kPa
